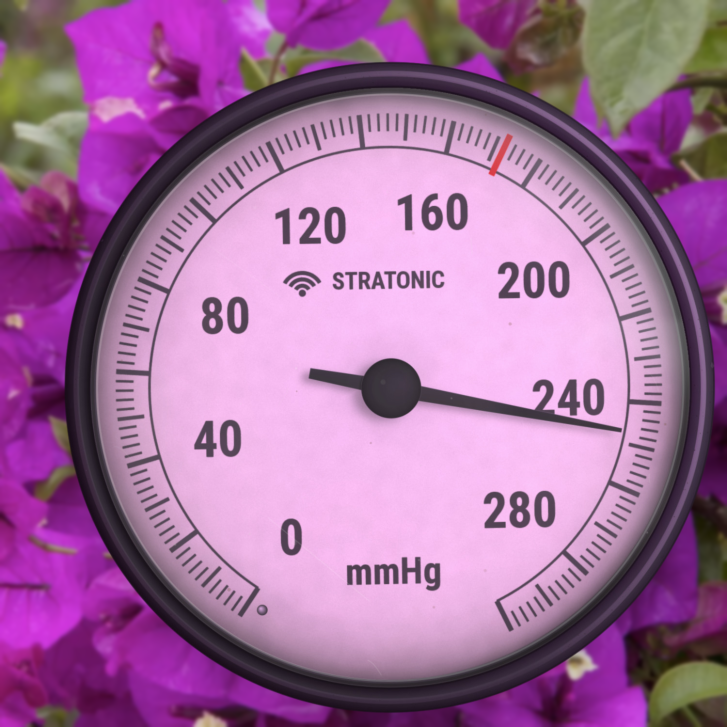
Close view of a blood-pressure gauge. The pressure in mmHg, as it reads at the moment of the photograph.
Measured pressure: 247 mmHg
